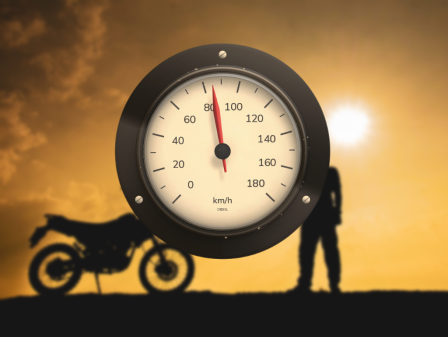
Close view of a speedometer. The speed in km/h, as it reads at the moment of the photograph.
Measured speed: 85 km/h
